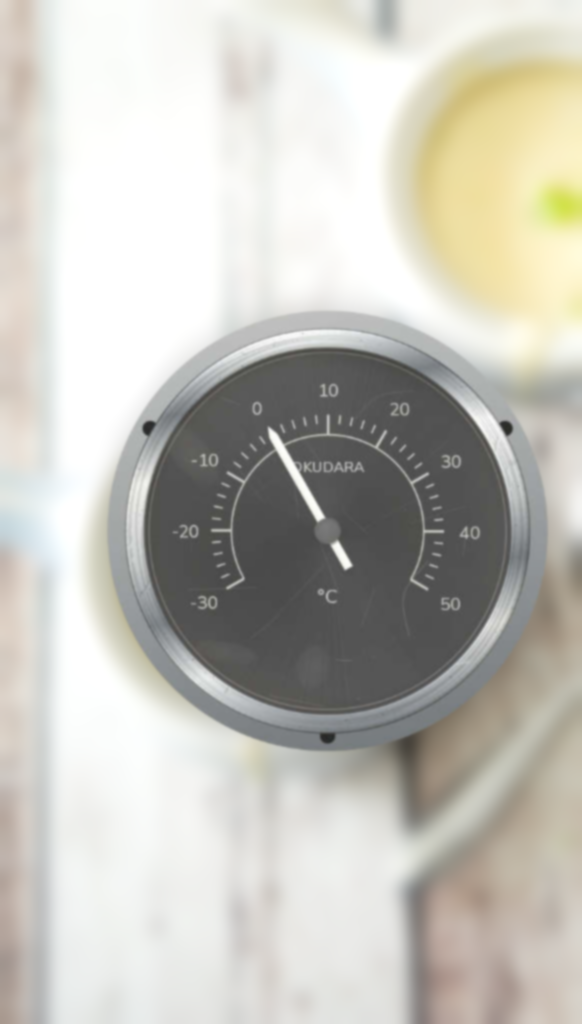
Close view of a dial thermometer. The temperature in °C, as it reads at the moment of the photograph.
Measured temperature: 0 °C
